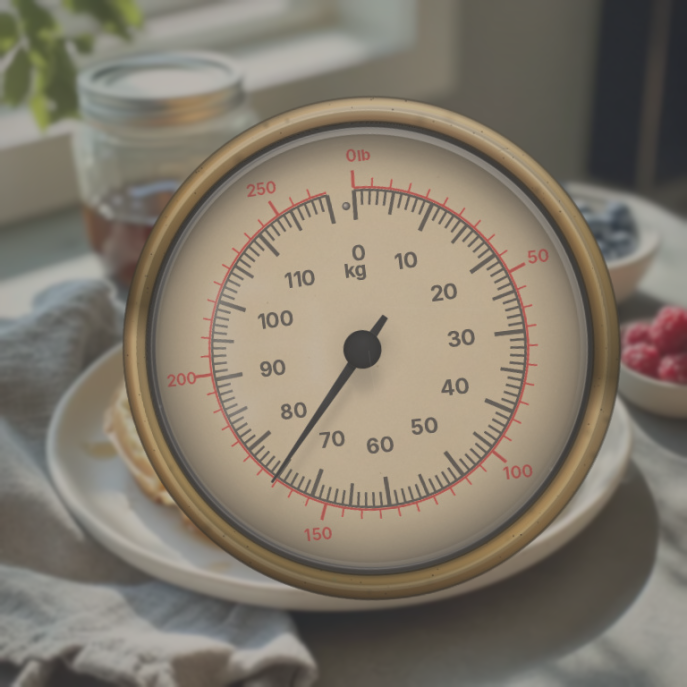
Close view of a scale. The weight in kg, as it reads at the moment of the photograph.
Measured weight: 75 kg
